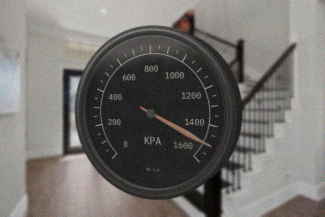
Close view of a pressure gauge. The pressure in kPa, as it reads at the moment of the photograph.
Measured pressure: 1500 kPa
